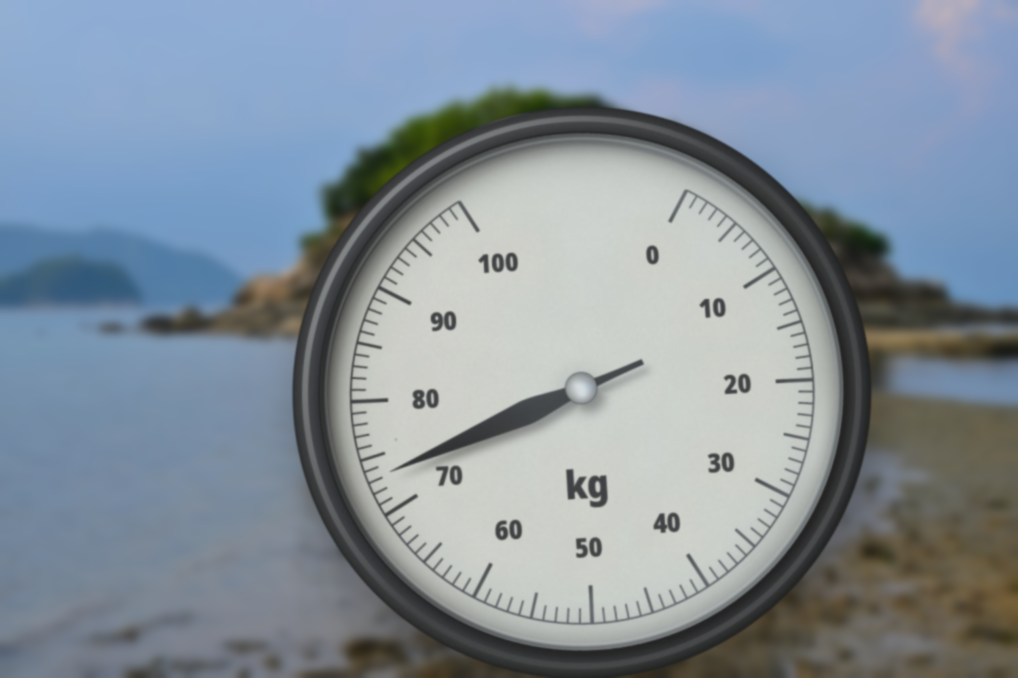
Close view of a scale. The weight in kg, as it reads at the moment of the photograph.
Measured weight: 73 kg
